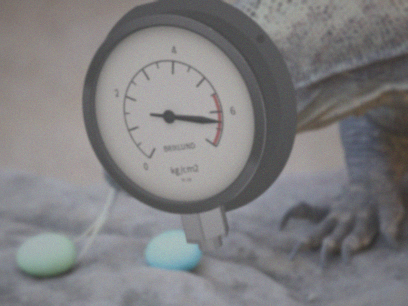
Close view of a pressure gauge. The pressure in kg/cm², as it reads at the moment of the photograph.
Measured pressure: 6.25 kg/cm²
